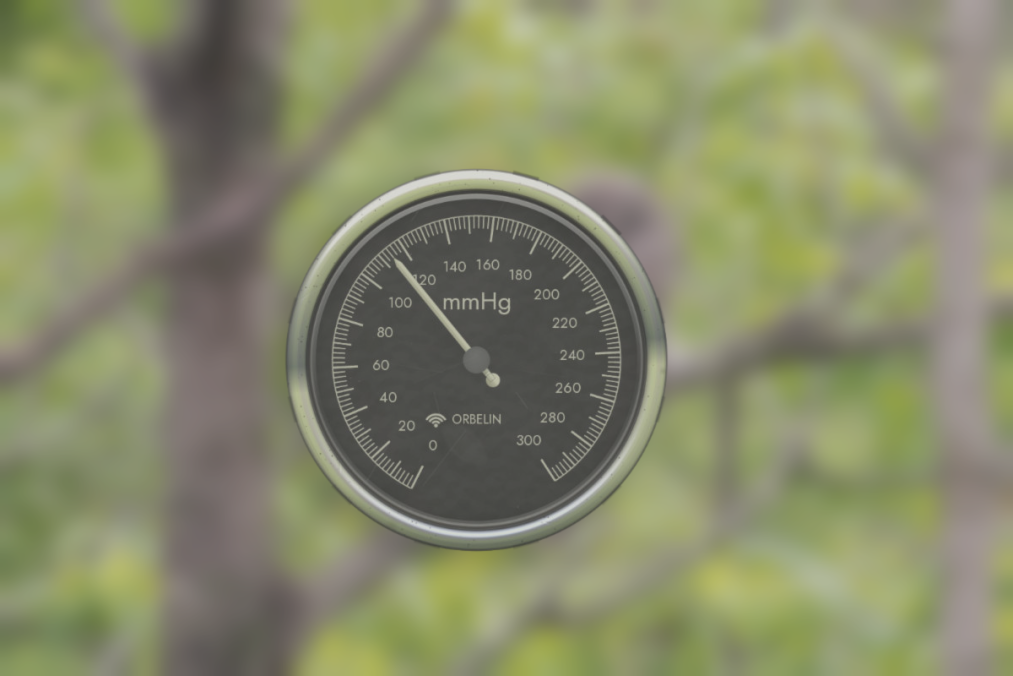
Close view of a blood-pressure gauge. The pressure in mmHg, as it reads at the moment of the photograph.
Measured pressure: 114 mmHg
